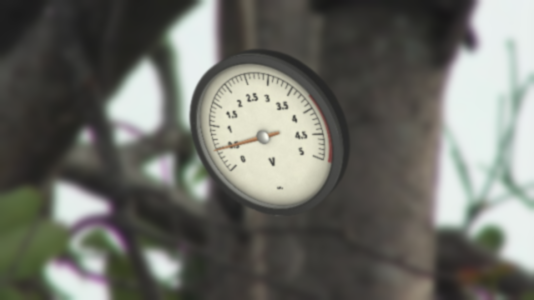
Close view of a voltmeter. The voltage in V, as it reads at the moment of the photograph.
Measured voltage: 0.5 V
